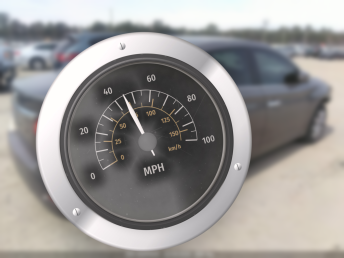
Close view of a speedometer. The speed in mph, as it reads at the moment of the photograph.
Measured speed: 45 mph
